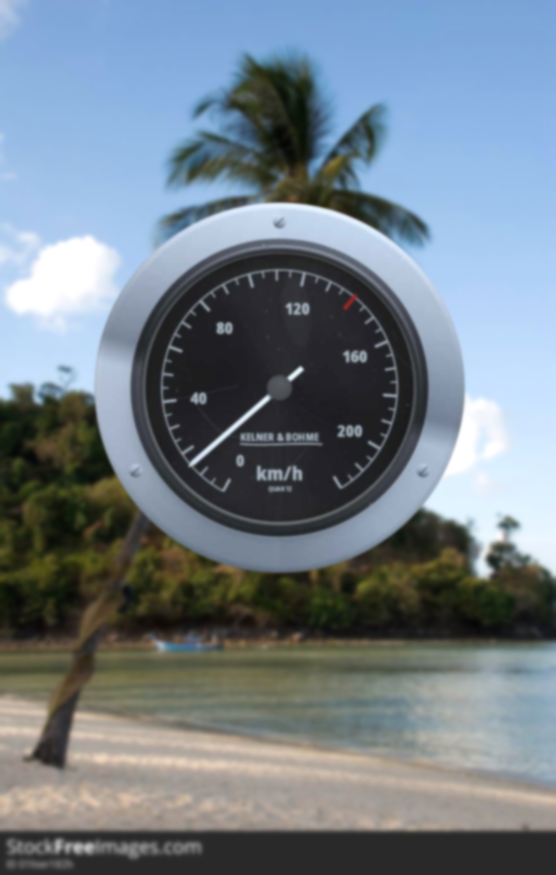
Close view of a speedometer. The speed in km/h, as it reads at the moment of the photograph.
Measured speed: 15 km/h
